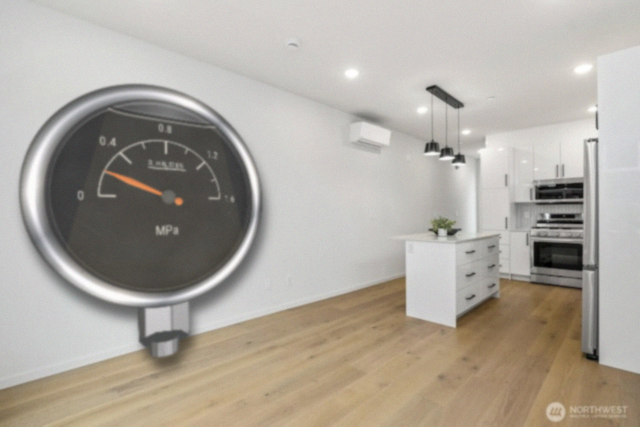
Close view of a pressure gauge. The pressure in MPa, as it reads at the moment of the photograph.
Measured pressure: 0.2 MPa
